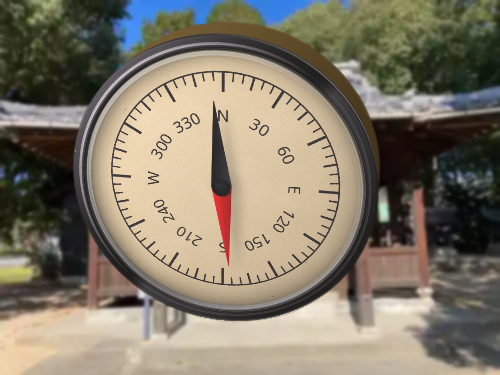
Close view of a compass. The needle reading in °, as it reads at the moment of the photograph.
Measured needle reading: 175 °
